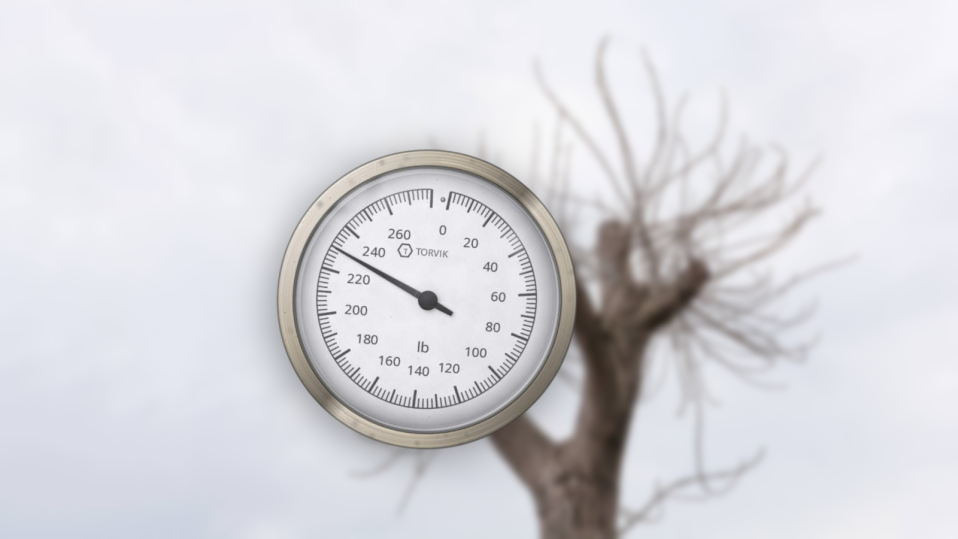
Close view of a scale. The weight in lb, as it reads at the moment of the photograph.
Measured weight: 230 lb
